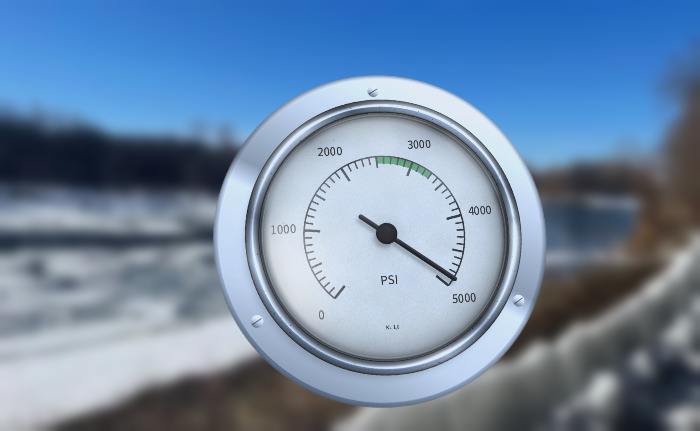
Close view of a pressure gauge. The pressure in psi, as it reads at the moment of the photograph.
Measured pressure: 4900 psi
